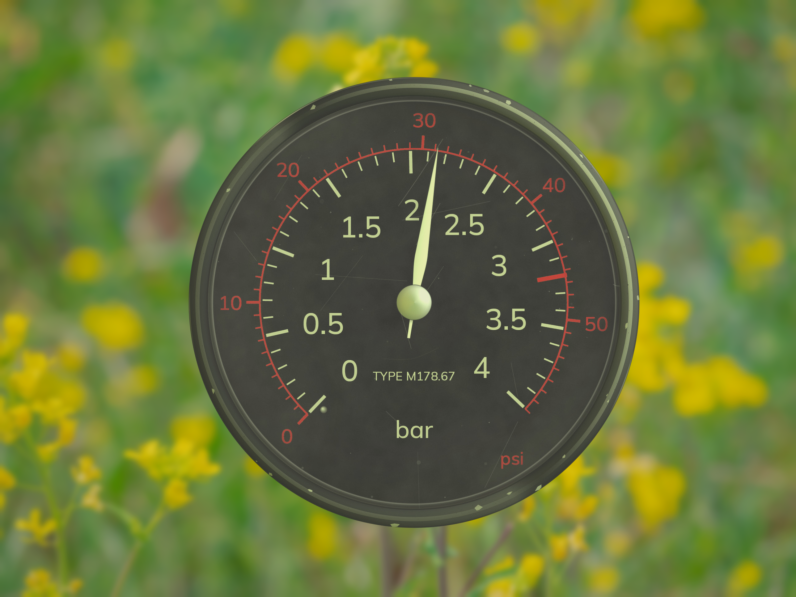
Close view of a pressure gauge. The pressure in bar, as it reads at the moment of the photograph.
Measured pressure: 2.15 bar
